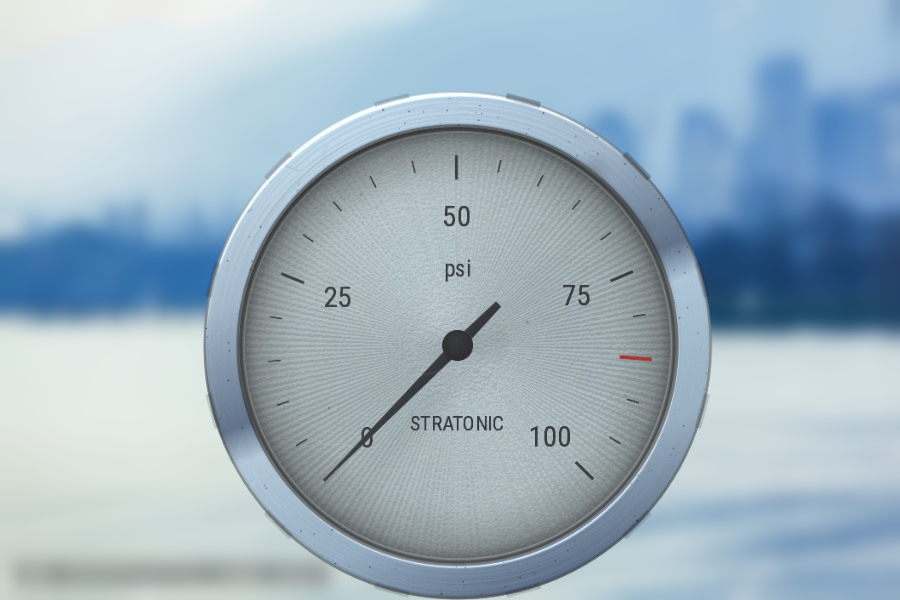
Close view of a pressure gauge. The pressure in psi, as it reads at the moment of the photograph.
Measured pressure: 0 psi
